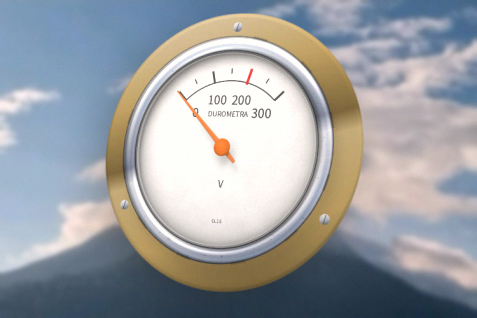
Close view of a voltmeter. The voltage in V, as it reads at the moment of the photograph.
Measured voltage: 0 V
